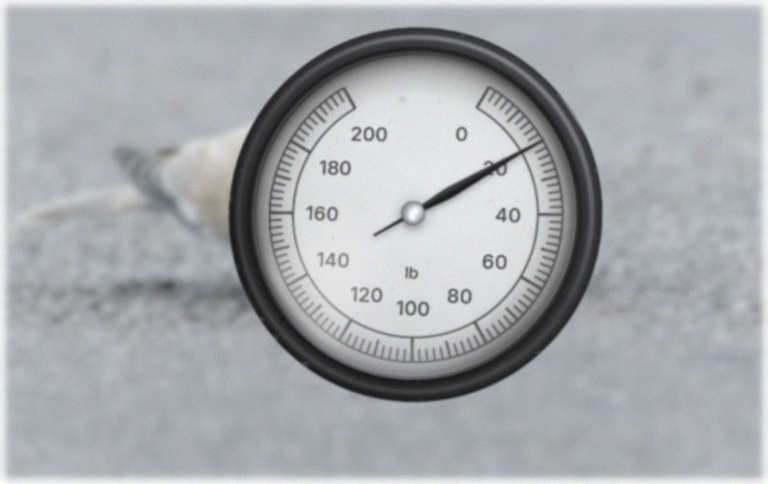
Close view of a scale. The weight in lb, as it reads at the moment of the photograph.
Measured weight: 20 lb
